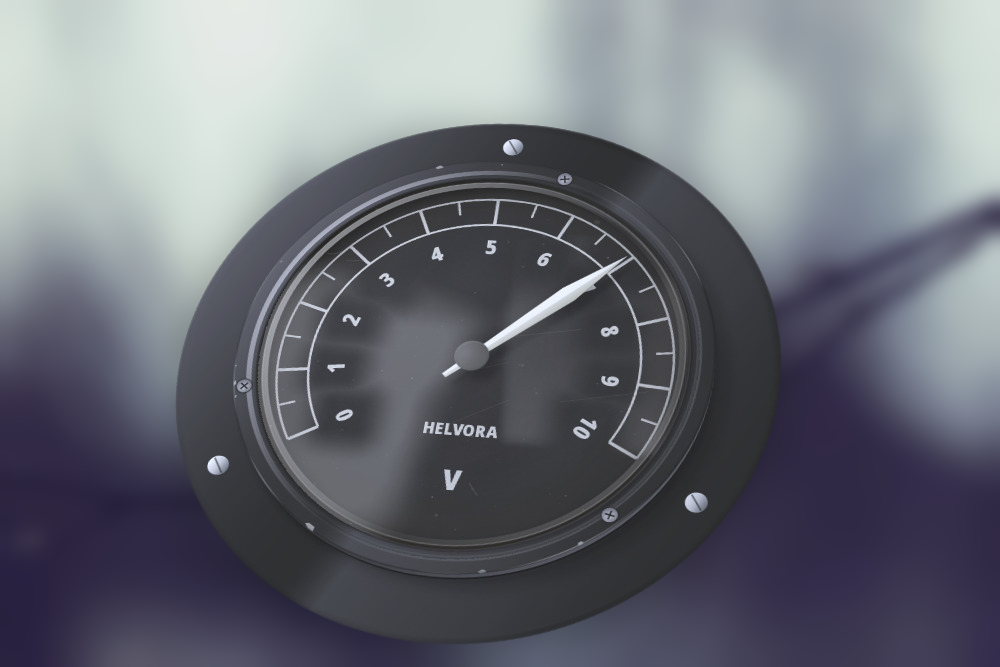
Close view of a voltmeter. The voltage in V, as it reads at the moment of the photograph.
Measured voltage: 7 V
